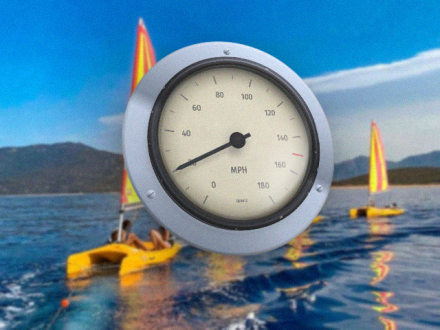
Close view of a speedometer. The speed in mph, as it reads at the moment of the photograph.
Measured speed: 20 mph
